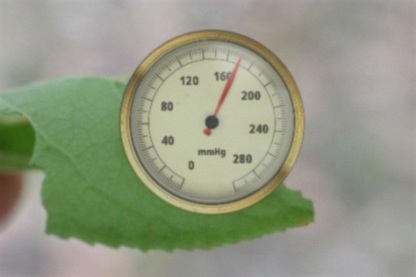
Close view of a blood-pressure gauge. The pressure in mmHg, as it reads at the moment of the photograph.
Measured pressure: 170 mmHg
